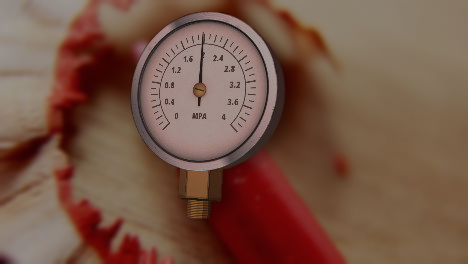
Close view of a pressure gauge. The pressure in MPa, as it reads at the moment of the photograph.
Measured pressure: 2 MPa
